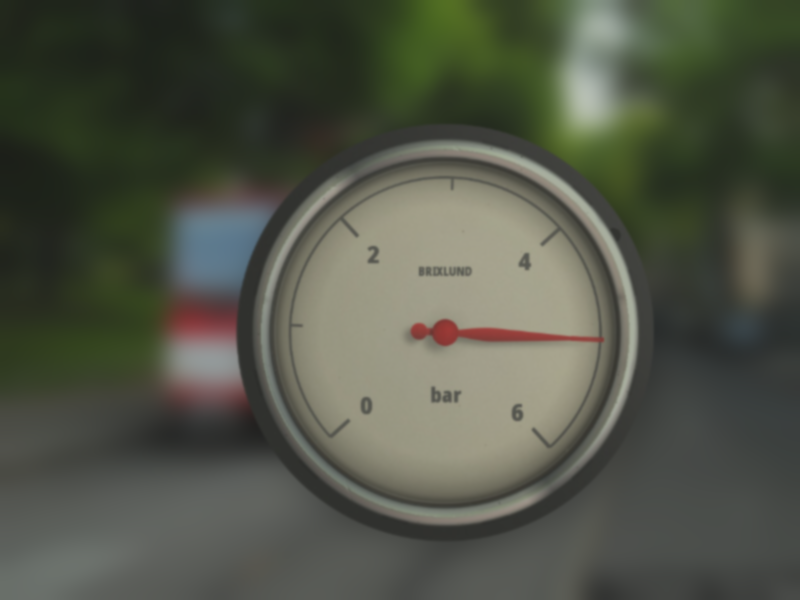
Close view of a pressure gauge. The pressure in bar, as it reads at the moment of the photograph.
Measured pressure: 5 bar
